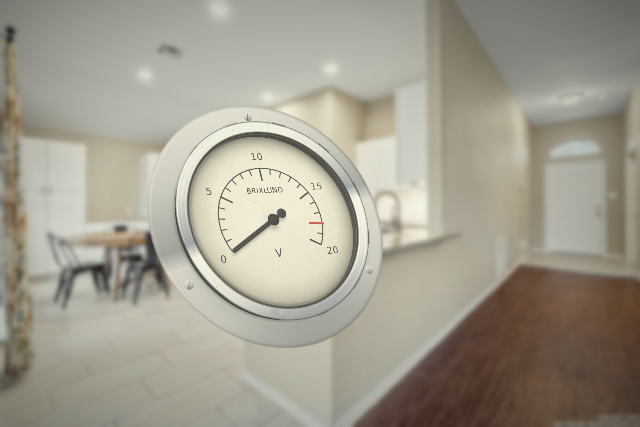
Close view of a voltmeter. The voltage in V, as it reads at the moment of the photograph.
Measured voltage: 0 V
